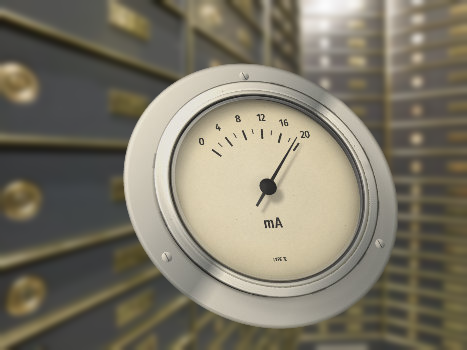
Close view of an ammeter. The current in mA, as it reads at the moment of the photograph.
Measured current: 19 mA
